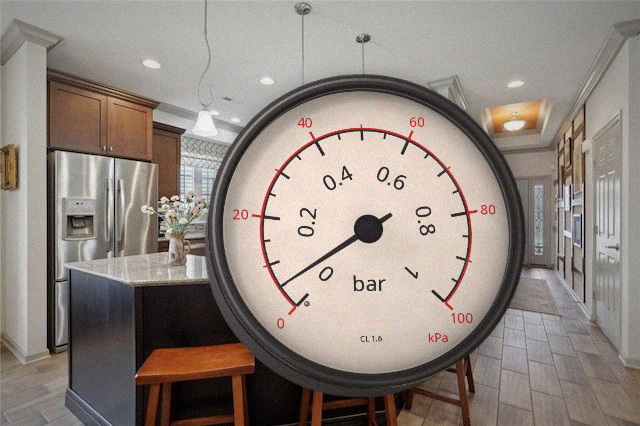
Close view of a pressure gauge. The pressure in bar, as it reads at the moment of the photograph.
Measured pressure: 0.05 bar
